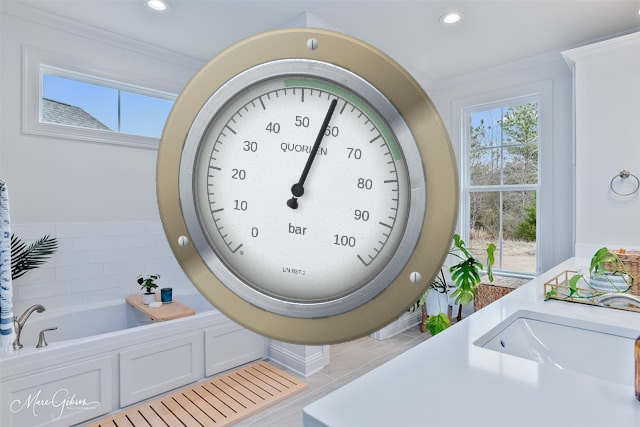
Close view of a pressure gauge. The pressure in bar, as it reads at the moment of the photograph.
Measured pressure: 58 bar
